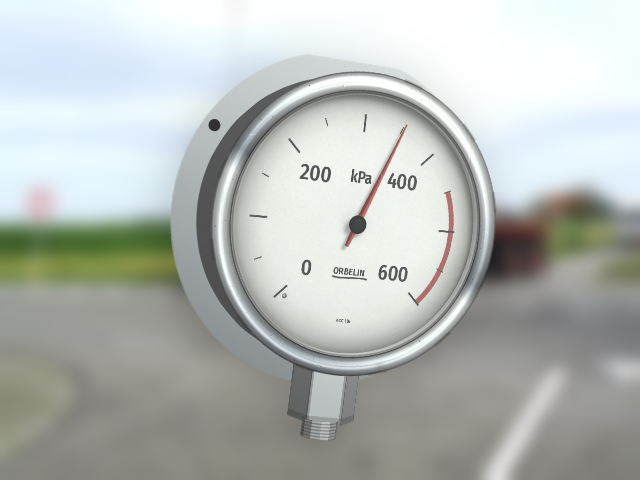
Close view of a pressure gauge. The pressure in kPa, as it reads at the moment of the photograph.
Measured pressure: 350 kPa
